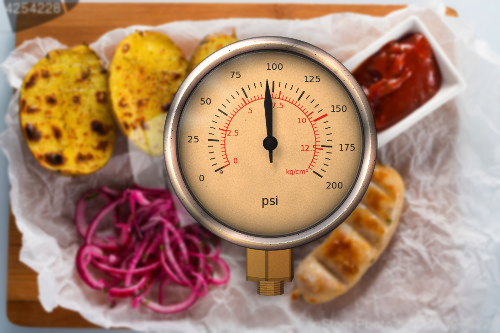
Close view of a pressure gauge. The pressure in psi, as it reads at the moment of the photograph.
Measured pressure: 95 psi
